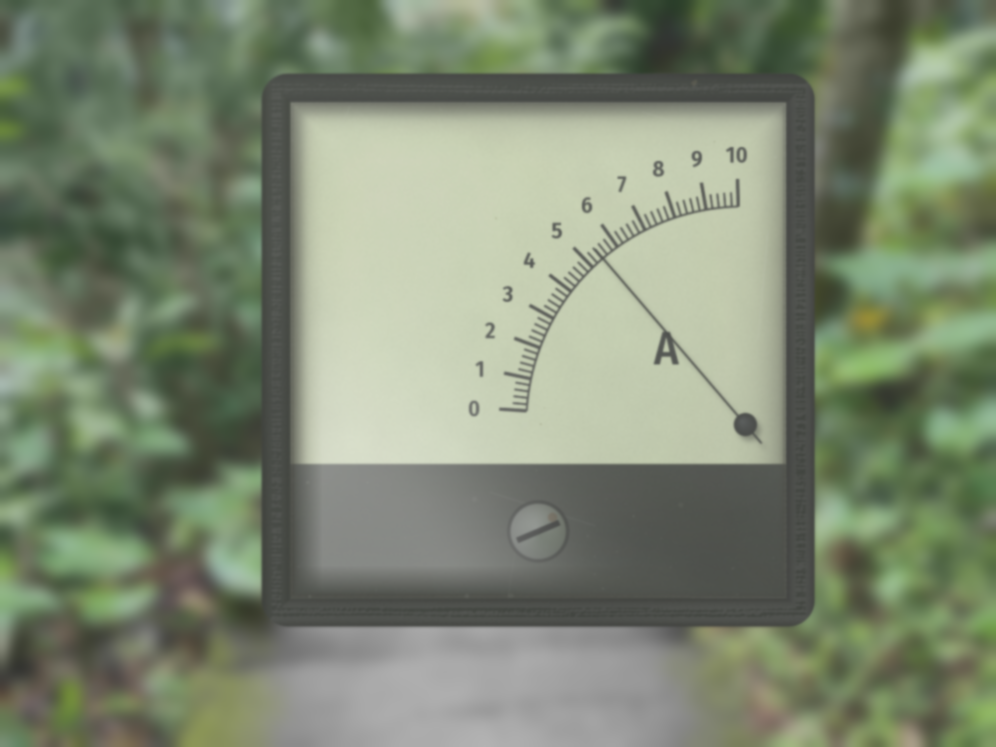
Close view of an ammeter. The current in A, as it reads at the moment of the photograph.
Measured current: 5.4 A
